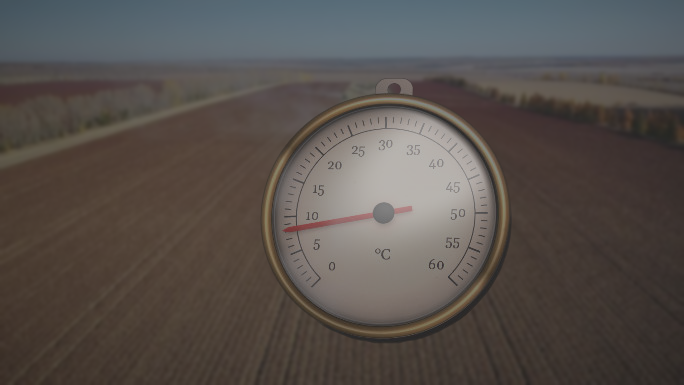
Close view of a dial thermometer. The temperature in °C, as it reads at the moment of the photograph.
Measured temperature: 8 °C
